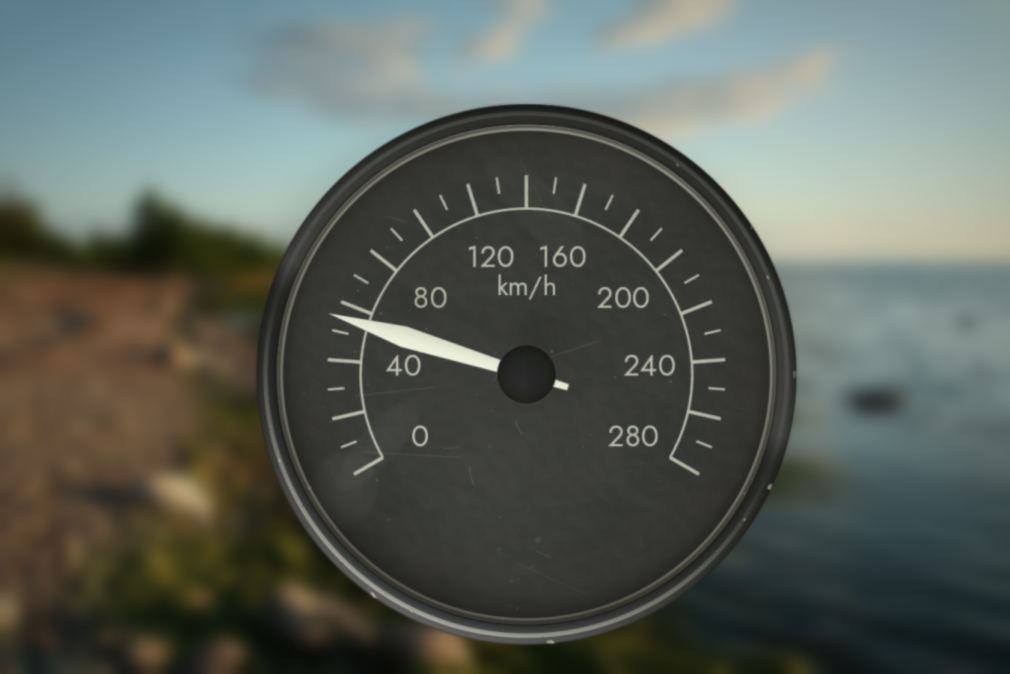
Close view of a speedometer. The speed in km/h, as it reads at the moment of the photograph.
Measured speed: 55 km/h
